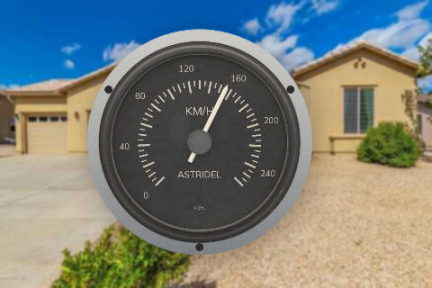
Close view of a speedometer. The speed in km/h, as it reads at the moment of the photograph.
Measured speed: 155 km/h
